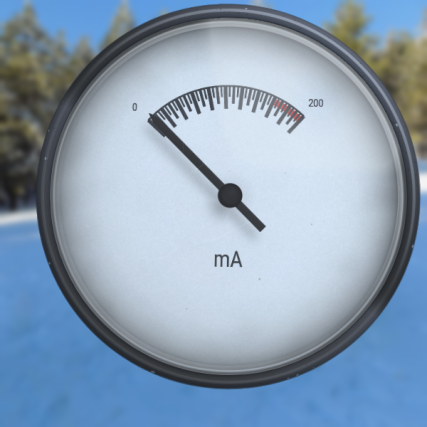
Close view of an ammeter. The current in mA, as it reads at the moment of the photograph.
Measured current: 5 mA
